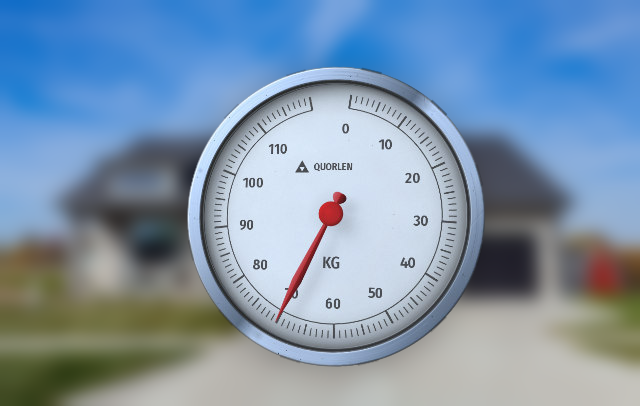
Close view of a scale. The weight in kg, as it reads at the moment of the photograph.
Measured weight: 70 kg
